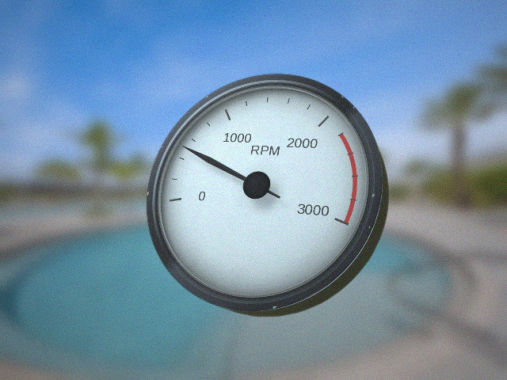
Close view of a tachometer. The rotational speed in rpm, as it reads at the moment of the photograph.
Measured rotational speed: 500 rpm
